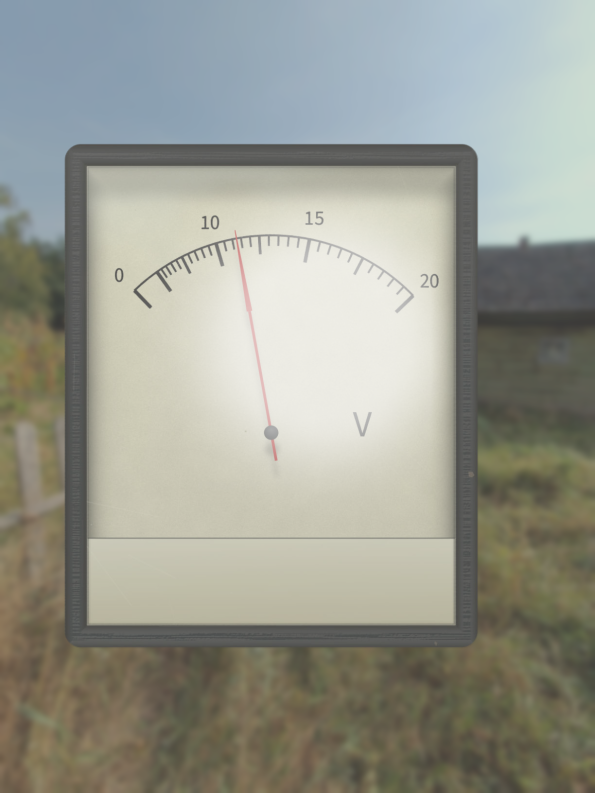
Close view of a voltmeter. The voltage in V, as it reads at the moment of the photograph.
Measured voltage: 11.25 V
